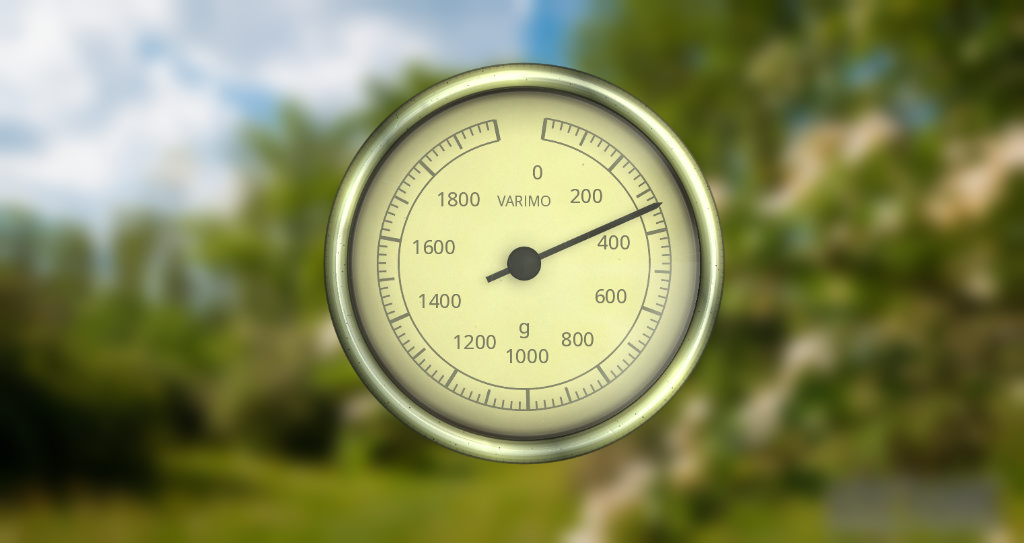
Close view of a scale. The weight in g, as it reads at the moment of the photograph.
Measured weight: 340 g
